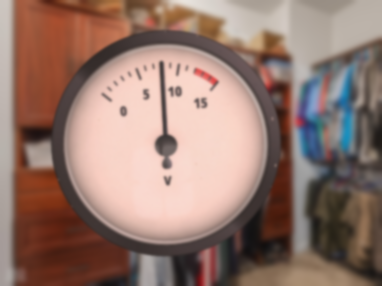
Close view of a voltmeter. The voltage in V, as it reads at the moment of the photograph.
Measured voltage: 8 V
